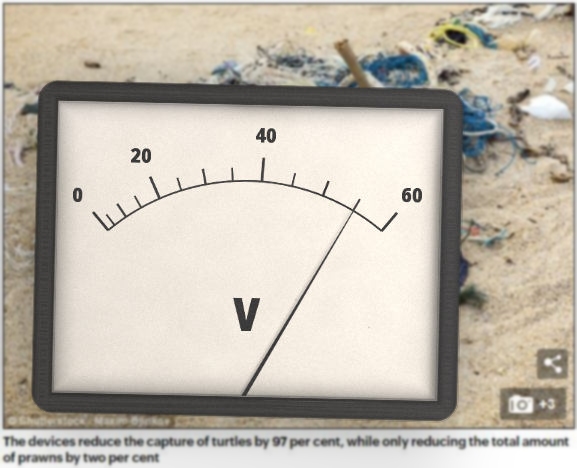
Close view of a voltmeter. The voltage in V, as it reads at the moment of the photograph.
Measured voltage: 55 V
